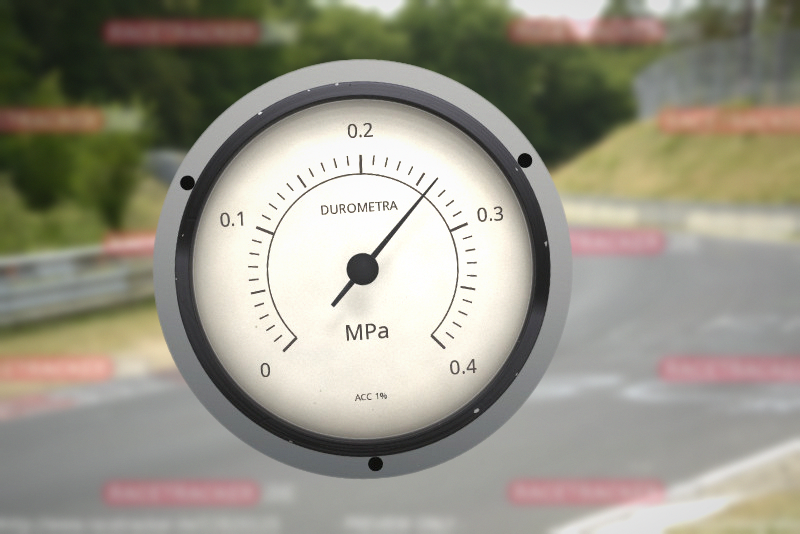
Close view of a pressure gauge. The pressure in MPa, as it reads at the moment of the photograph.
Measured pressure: 0.26 MPa
